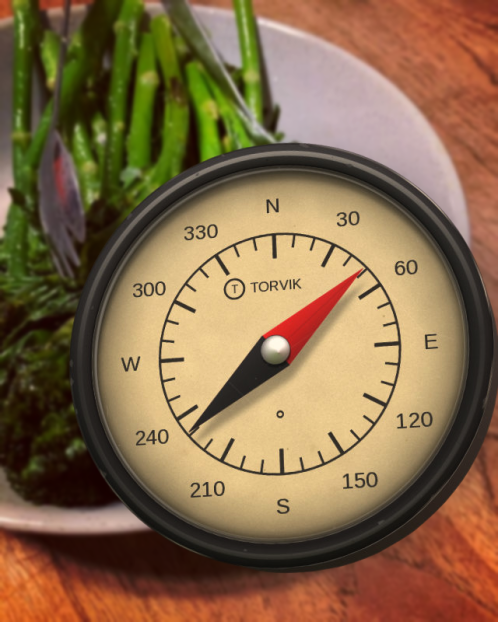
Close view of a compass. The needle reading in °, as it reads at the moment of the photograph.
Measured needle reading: 50 °
